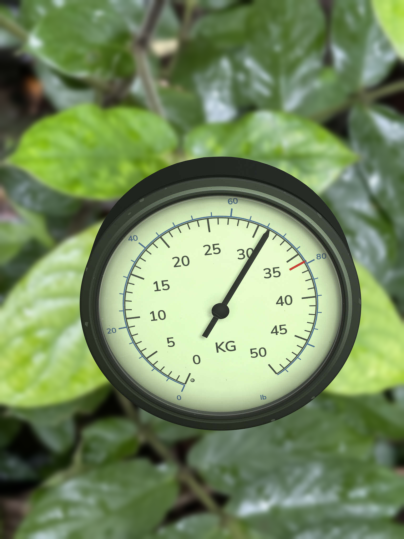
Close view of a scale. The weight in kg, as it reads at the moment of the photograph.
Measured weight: 31 kg
